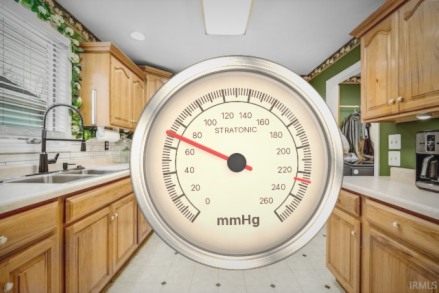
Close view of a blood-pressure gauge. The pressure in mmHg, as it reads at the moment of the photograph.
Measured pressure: 70 mmHg
